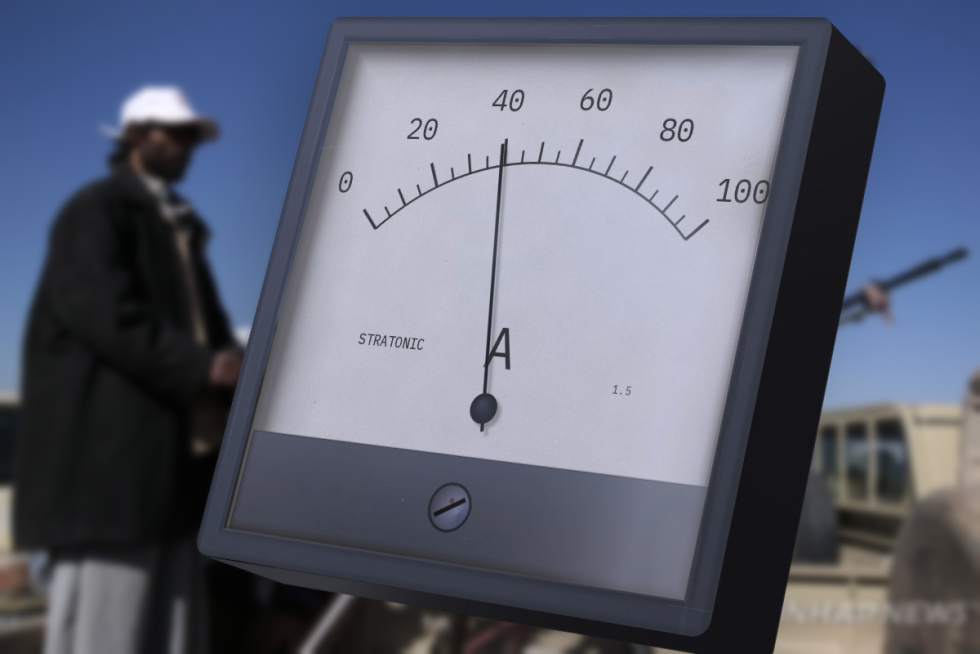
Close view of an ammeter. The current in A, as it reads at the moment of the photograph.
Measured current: 40 A
